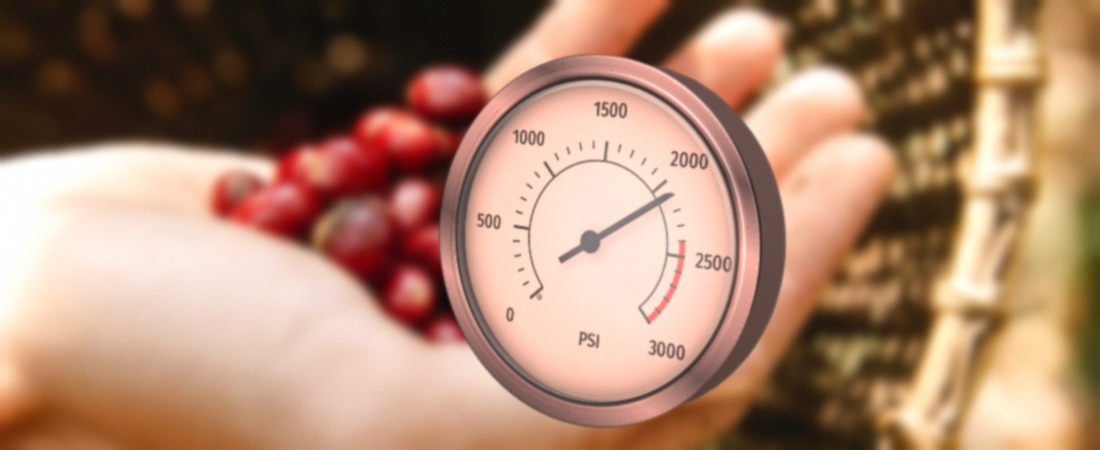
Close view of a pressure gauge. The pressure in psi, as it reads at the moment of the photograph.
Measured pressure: 2100 psi
